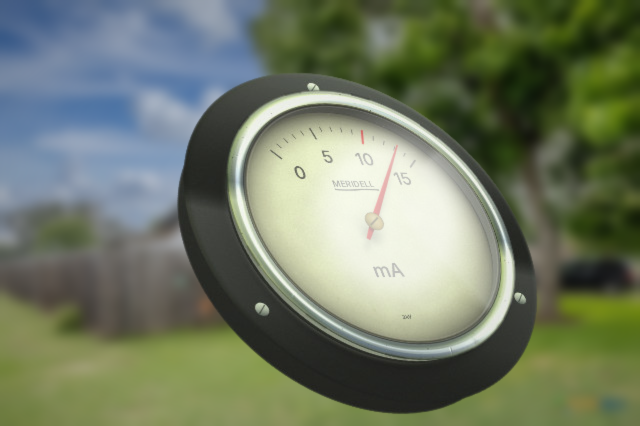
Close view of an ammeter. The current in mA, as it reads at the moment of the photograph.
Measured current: 13 mA
